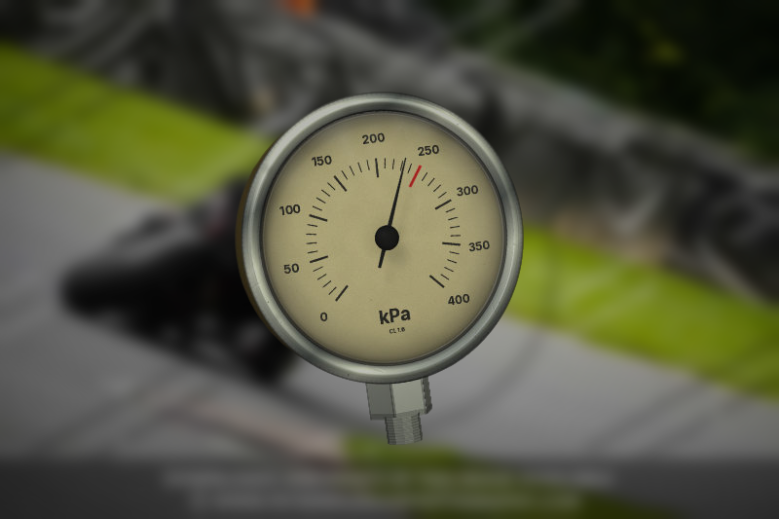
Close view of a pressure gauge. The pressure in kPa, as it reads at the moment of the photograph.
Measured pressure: 230 kPa
